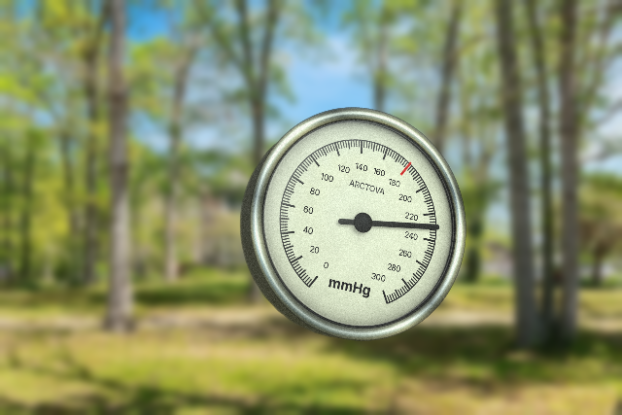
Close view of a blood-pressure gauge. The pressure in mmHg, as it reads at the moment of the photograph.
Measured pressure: 230 mmHg
